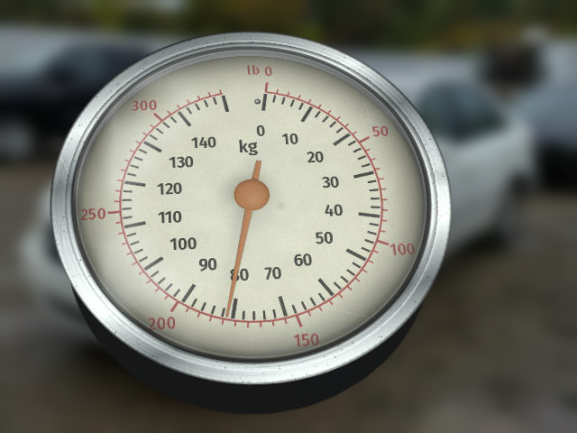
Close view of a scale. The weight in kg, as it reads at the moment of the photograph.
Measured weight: 81 kg
